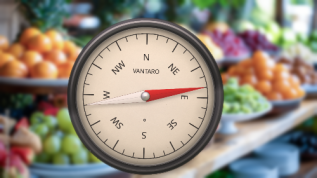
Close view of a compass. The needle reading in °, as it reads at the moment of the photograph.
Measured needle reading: 80 °
